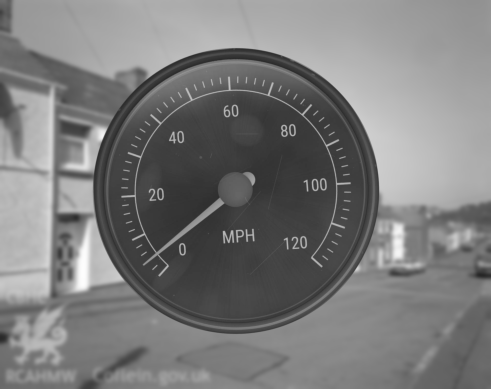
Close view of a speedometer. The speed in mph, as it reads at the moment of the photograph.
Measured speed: 4 mph
